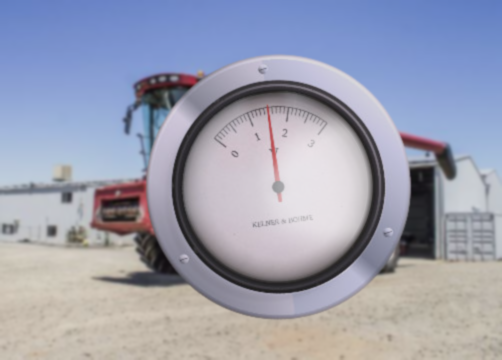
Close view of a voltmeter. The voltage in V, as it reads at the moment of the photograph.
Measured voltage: 1.5 V
